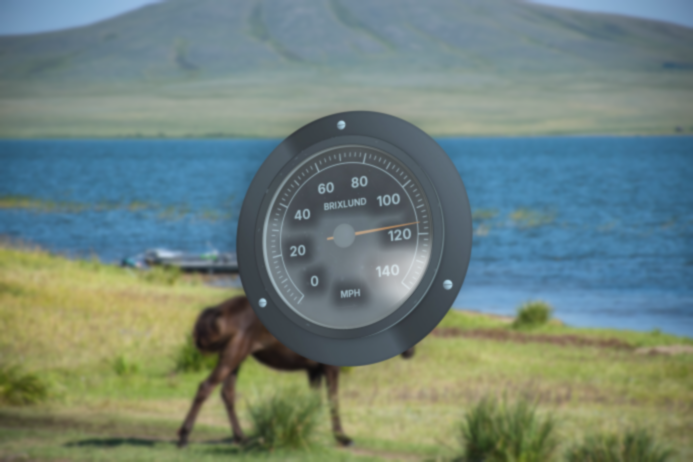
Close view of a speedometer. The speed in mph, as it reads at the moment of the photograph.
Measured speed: 116 mph
